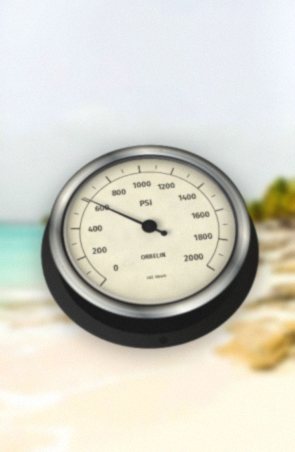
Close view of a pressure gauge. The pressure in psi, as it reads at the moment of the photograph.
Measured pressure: 600 psi
